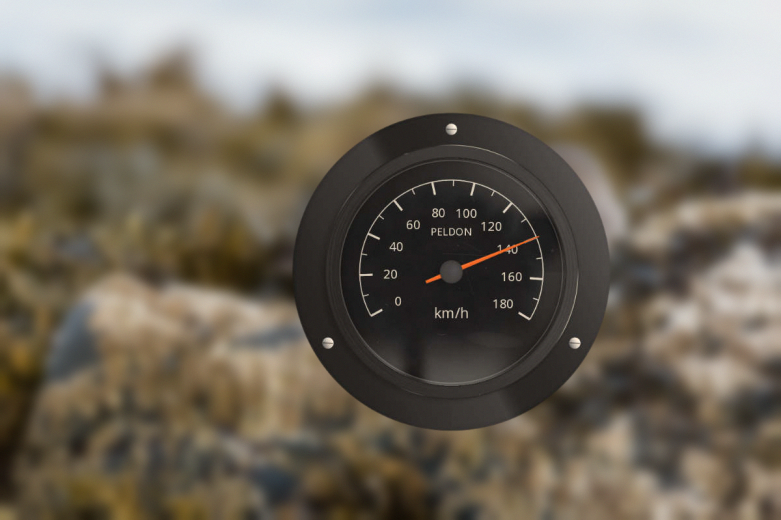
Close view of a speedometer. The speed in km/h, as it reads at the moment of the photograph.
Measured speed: 140 km/h
